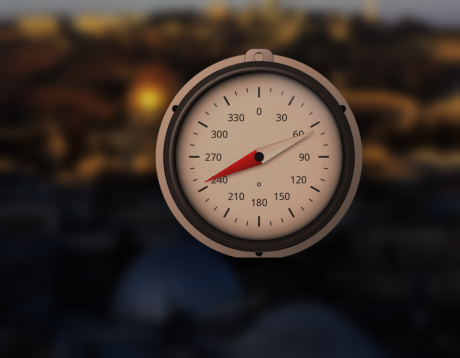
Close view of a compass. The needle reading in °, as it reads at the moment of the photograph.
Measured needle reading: 245 °
